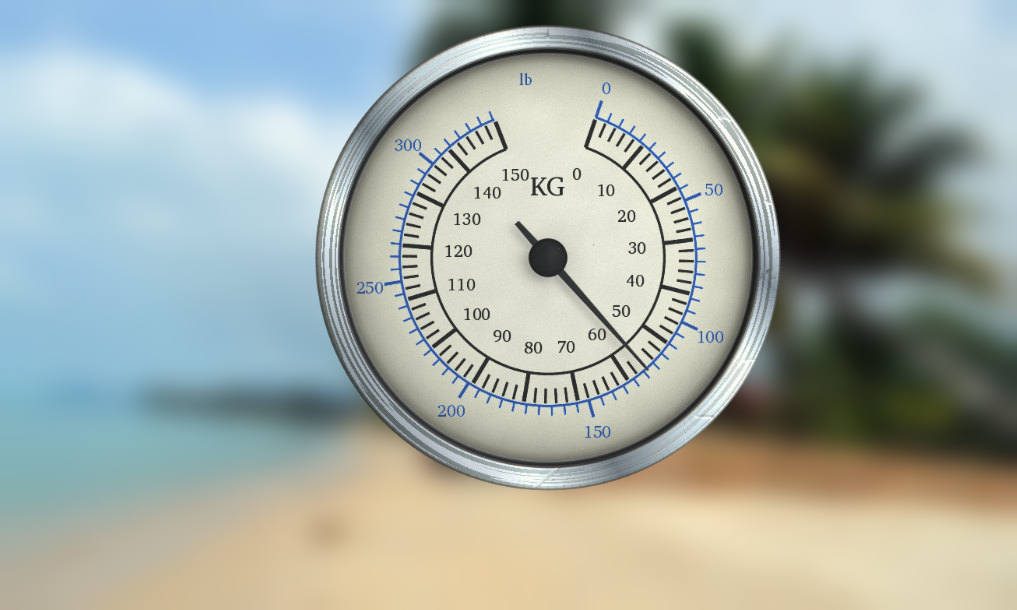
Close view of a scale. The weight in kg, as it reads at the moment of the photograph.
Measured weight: 56 kg
